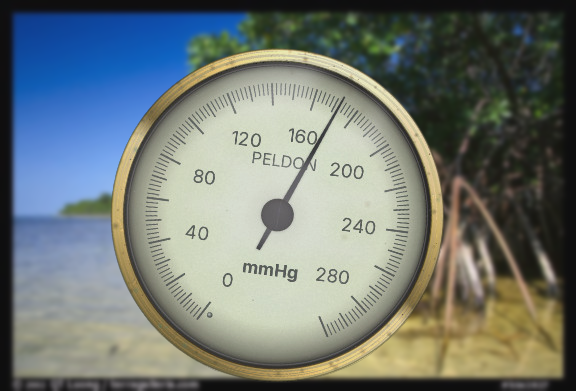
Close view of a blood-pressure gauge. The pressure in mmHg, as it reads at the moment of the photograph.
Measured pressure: 172 mmHg
